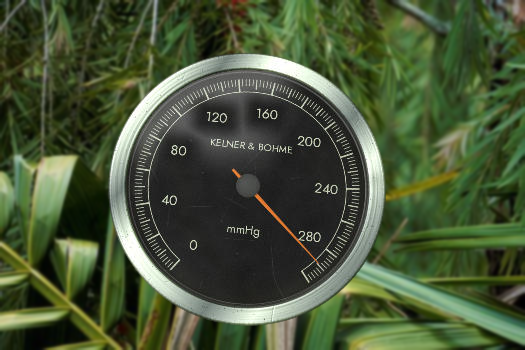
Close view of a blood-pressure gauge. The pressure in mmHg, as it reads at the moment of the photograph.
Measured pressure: 290 mmHg
